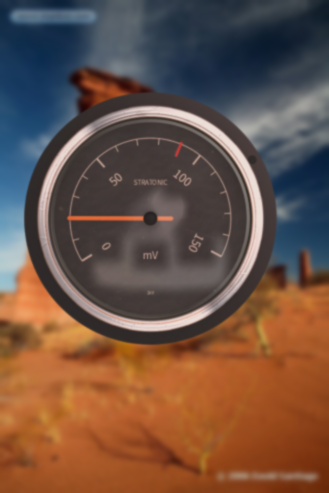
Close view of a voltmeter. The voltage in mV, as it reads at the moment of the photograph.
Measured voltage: 20 mV
